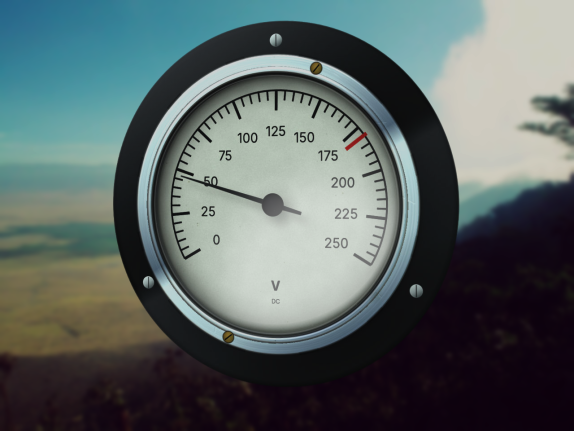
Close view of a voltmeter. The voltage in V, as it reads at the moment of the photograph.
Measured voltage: 47.5 V
